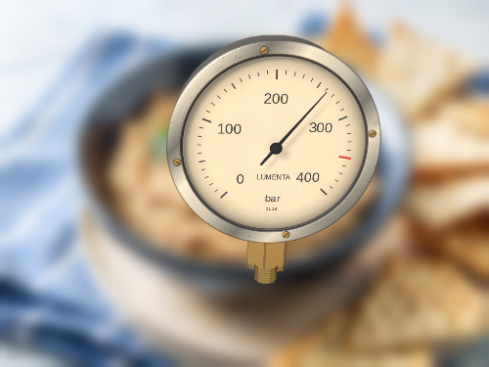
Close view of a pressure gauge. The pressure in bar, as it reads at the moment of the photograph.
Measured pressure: 260 bar
